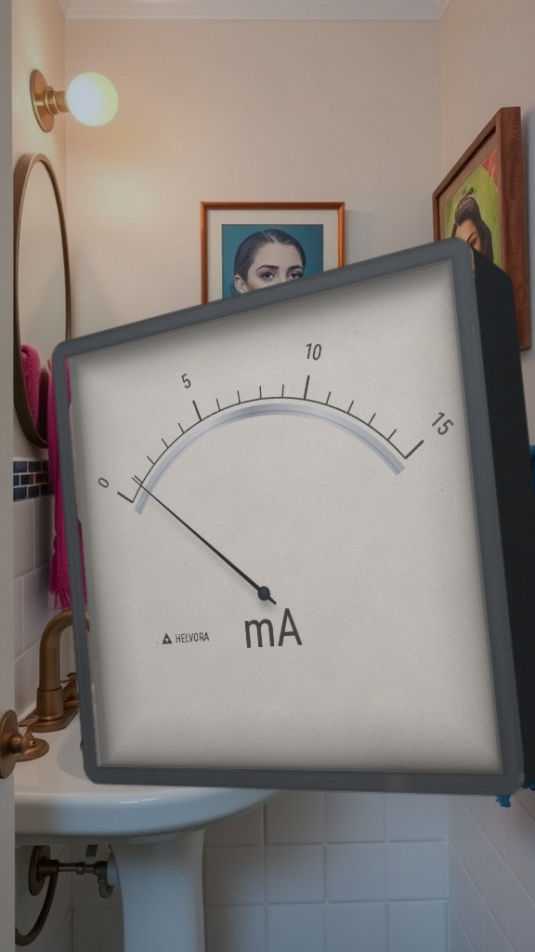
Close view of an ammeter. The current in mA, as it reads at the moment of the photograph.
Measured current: 1 mA
